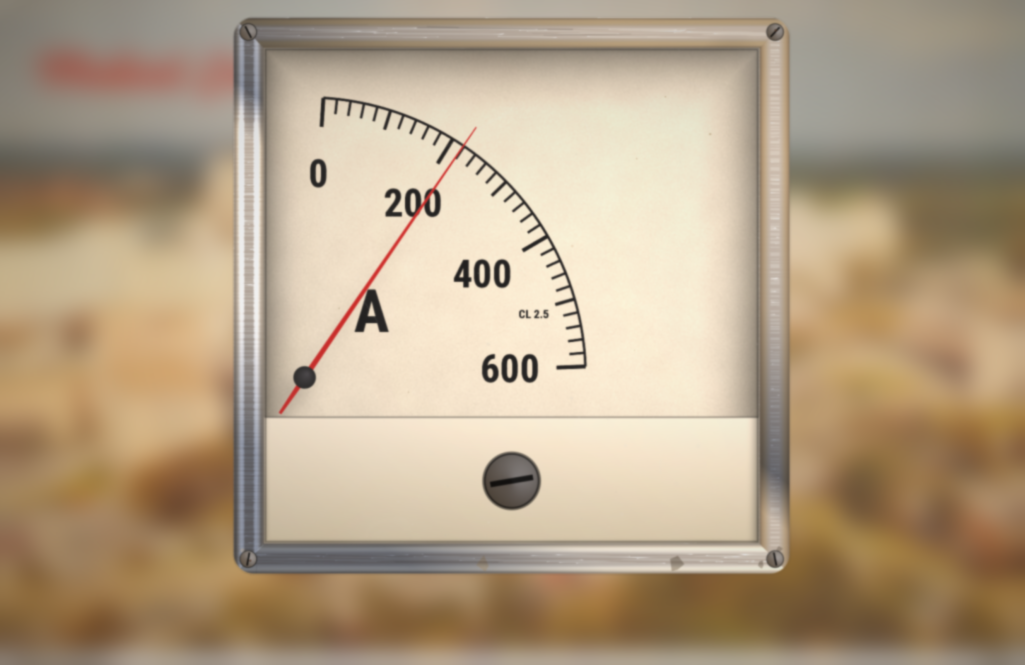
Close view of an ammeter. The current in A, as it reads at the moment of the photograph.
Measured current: 220 A
